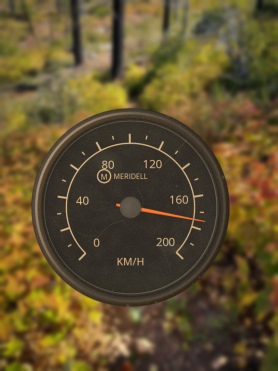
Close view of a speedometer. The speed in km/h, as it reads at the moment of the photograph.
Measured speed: 175 km/h
